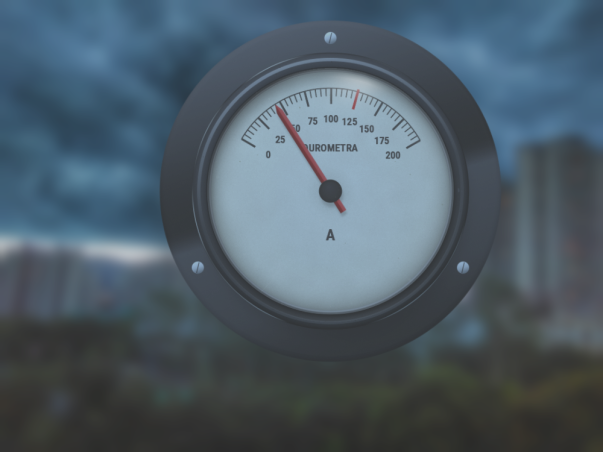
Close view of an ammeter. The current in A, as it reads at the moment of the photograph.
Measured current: 45 A
